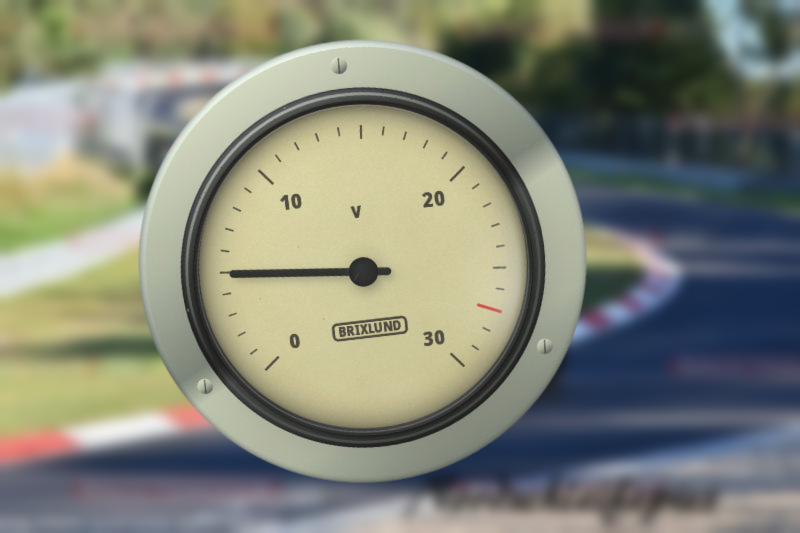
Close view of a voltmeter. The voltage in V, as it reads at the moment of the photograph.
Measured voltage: 5 V
